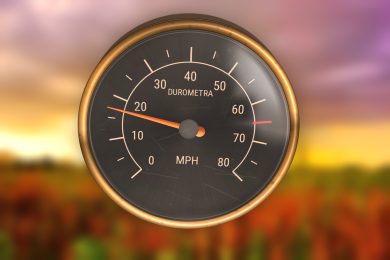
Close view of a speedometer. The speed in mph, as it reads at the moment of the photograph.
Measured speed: 17.5 mph
